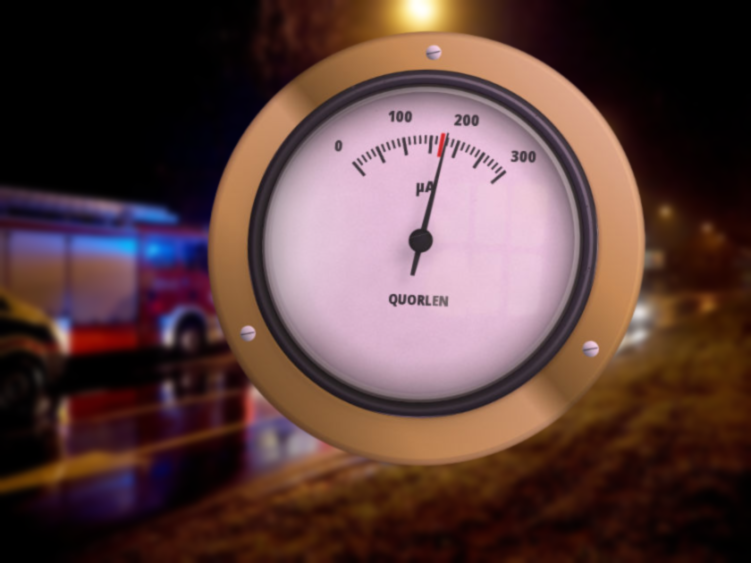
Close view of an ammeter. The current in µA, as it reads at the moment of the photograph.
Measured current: 180 µA
